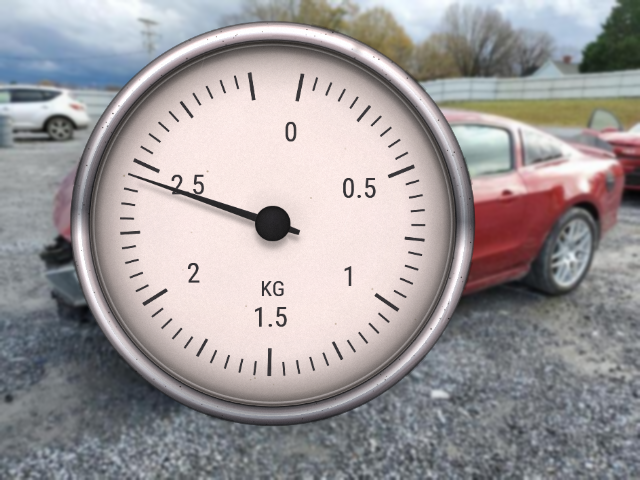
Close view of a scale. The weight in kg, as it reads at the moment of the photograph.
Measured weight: 2.45 kg
